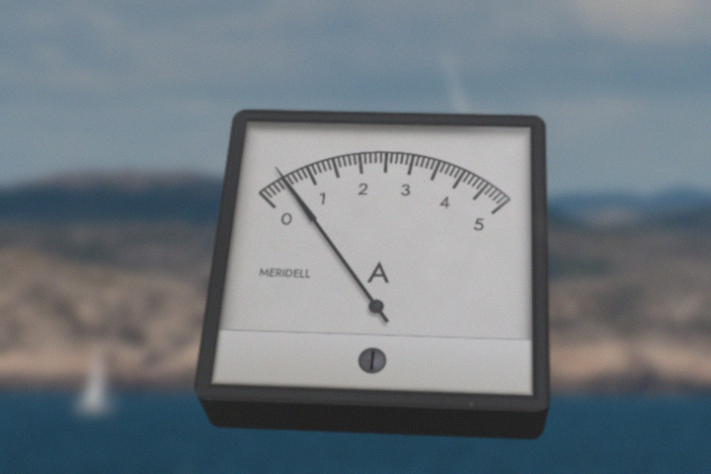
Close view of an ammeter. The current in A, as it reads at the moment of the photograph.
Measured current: 0.5 A
